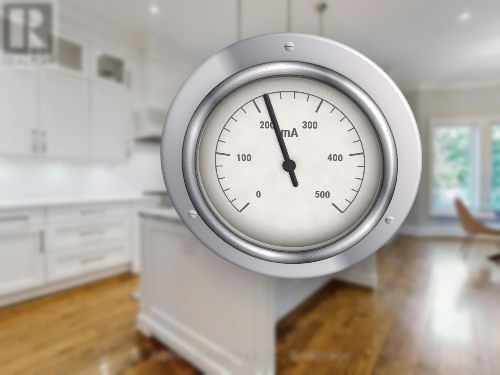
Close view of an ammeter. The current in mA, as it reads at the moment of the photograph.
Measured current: 220 mA
